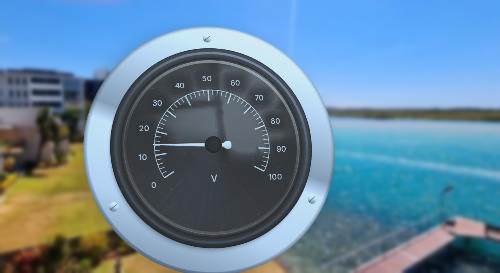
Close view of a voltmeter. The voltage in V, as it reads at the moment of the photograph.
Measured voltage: 14 V
